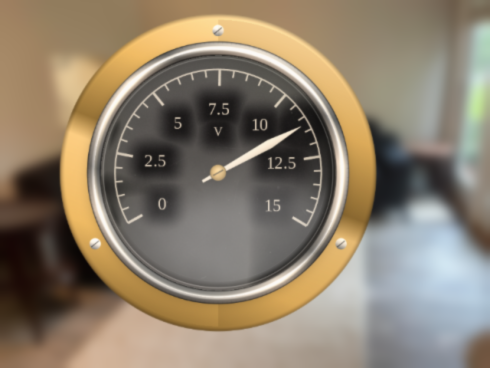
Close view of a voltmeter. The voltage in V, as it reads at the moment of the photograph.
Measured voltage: 11.25 V
